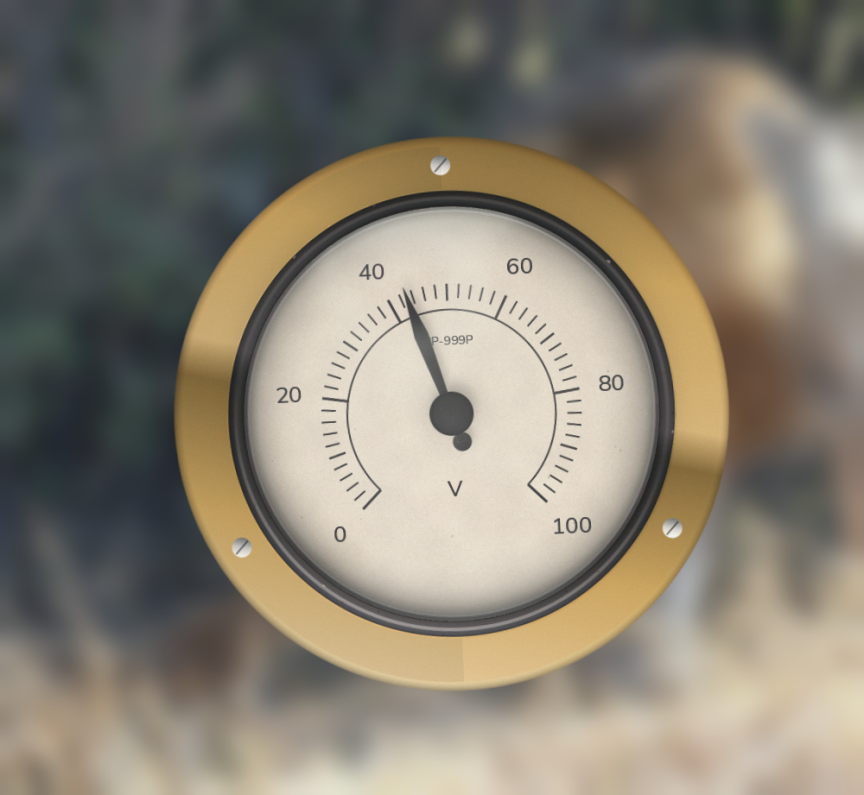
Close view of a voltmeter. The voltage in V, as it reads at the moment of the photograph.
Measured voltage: 43 V
